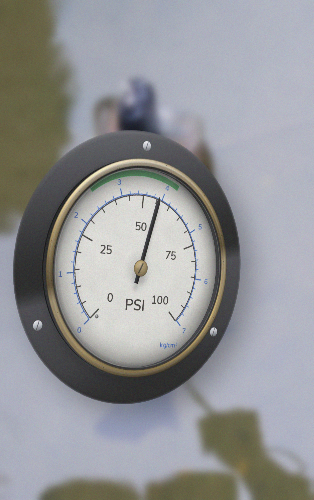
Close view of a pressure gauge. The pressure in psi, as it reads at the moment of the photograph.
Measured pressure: 55 psi
